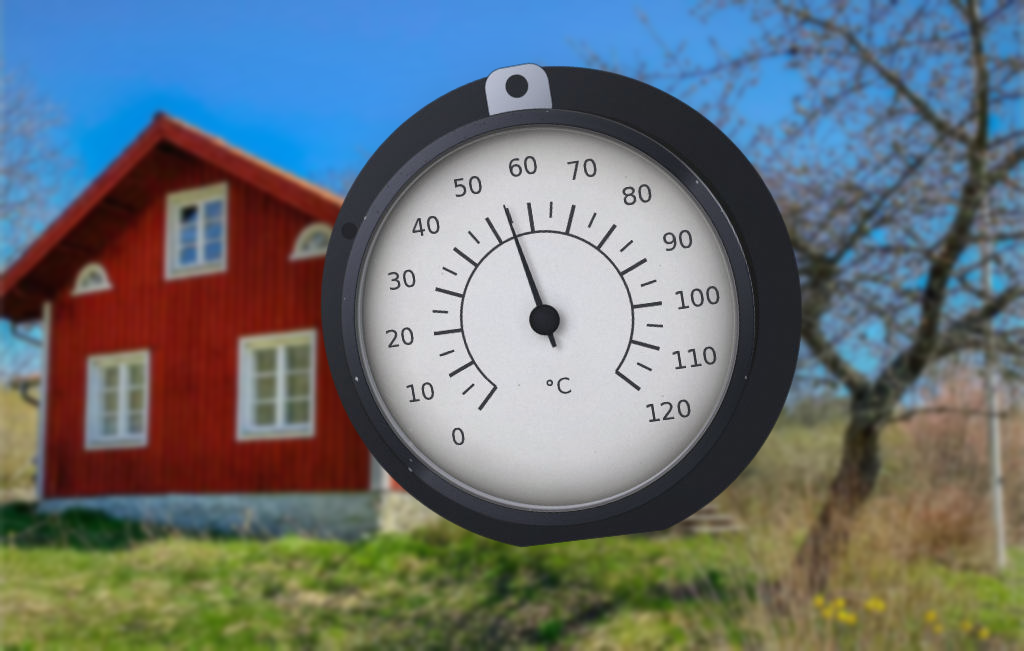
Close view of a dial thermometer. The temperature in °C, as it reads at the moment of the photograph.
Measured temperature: 55 °C
